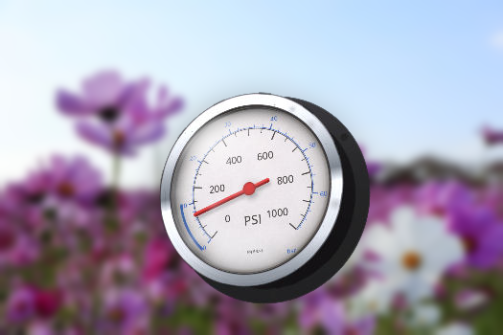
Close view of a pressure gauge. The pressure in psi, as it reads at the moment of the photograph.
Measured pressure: 100 psi
